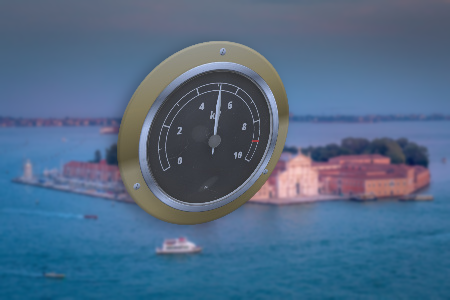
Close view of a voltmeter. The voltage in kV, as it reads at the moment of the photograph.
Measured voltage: 5 kV
